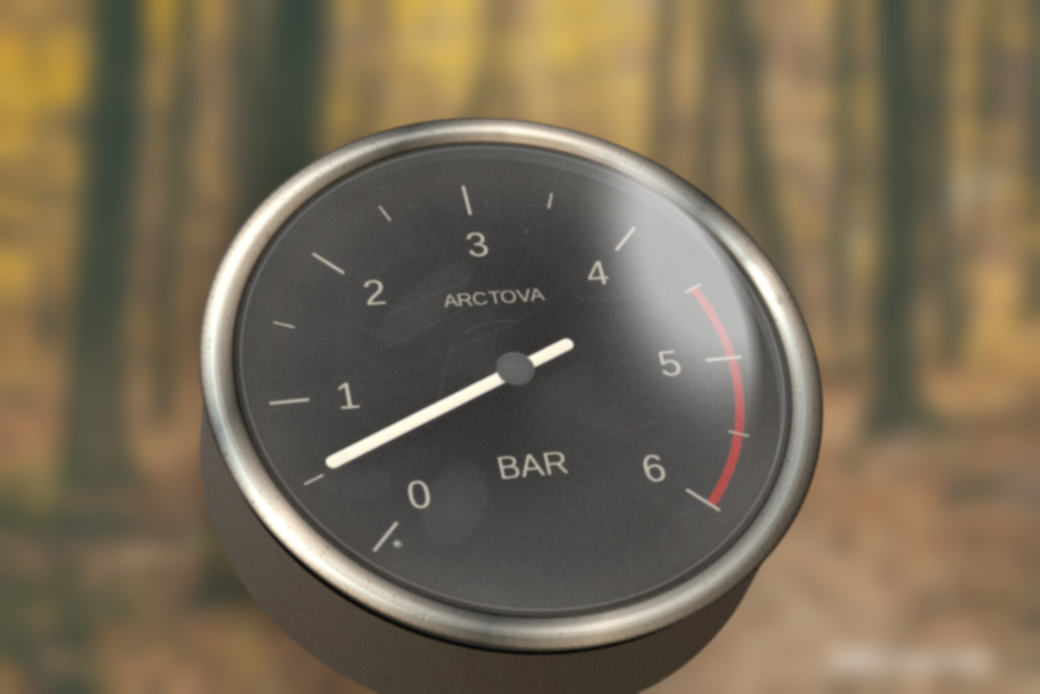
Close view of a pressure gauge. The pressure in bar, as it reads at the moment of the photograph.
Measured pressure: 0.5 bar
